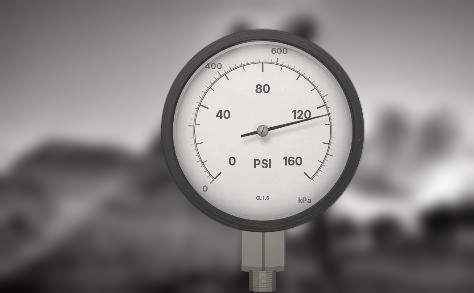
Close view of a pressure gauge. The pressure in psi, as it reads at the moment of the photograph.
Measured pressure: 125 psi
